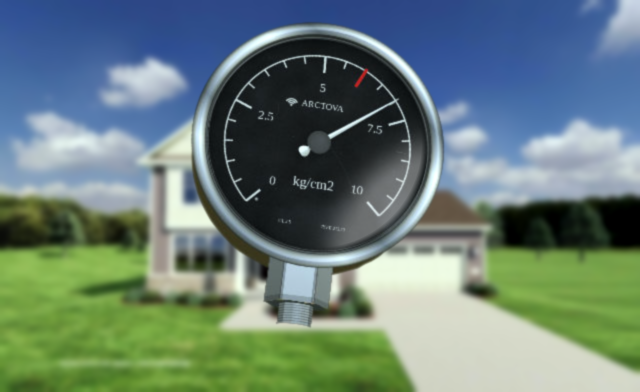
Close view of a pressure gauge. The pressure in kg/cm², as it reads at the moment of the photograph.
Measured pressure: 7 kg/cm²
